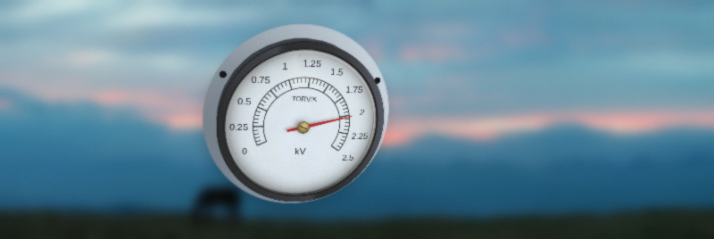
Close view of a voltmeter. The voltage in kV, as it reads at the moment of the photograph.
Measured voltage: 2 kV
